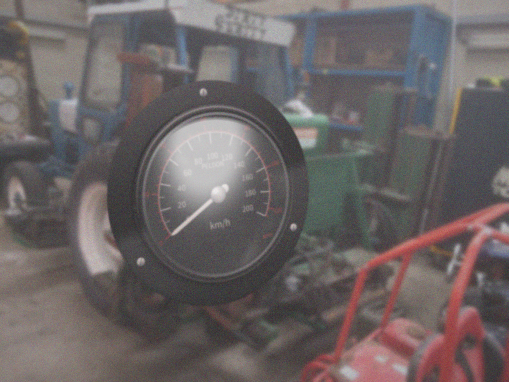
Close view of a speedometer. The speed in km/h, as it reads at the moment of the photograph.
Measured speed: 0 km/h
